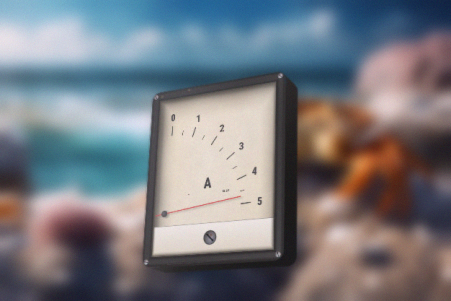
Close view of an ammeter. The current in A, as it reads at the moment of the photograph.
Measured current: 4.75 A
